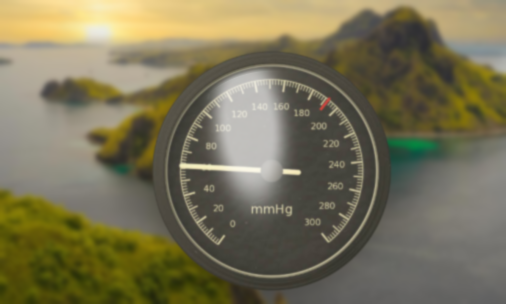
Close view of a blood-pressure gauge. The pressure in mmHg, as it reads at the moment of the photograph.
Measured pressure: 60 mmHg
